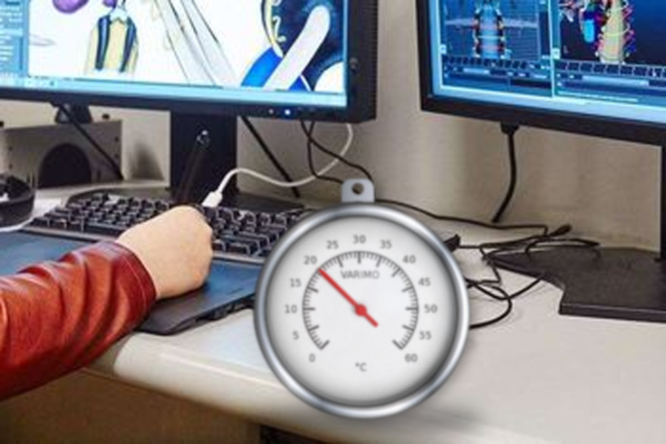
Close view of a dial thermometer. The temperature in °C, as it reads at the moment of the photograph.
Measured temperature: 20 °C
